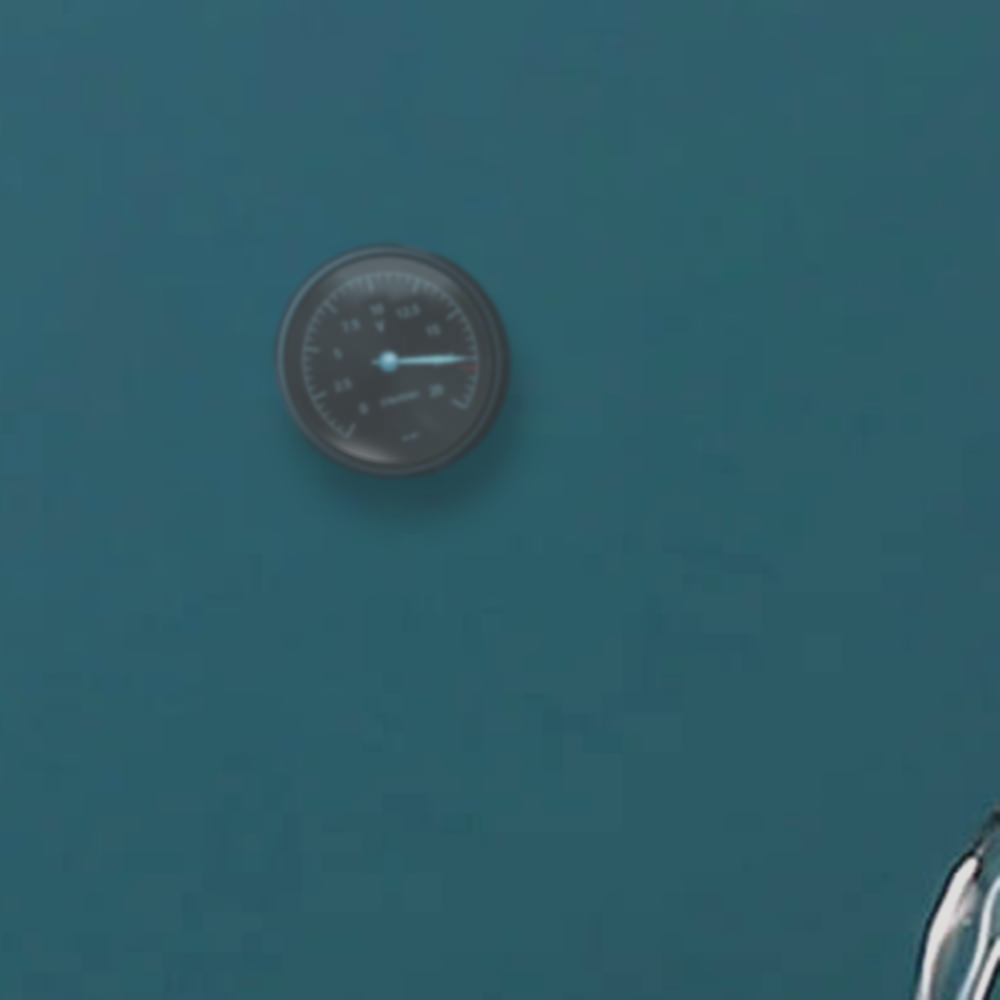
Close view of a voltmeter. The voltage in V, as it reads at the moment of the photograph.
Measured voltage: 17.5 V
